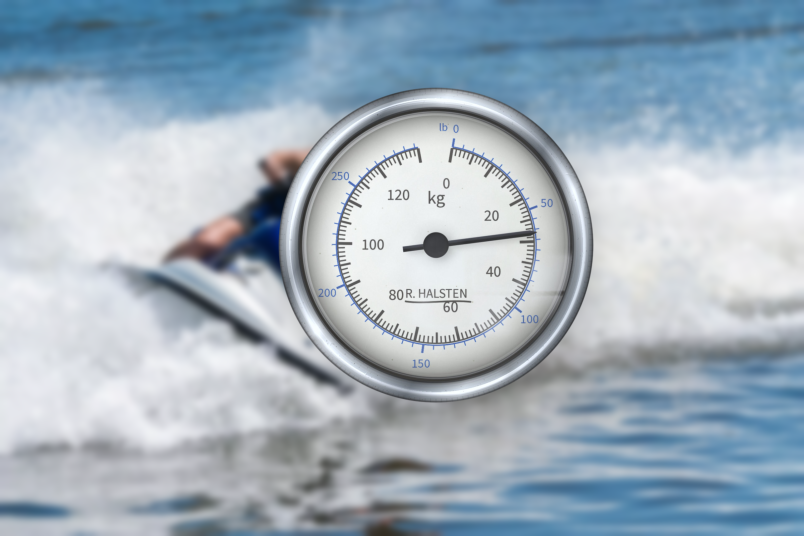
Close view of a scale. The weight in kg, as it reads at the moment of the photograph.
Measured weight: 28 kg
